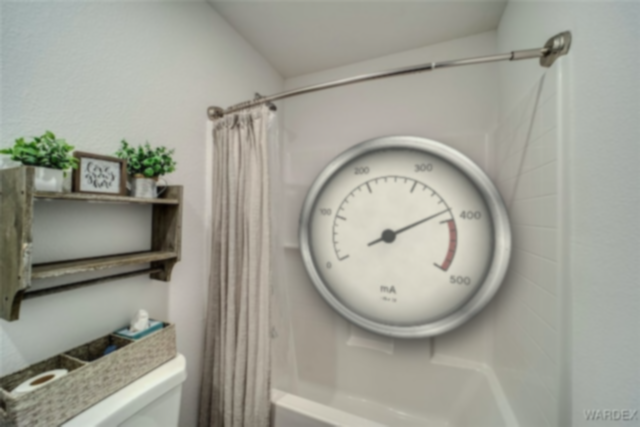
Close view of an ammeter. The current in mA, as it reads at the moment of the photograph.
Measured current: 380 mA
